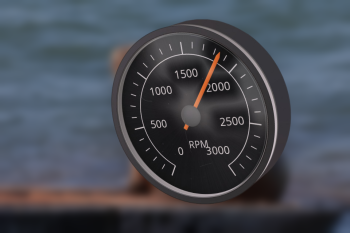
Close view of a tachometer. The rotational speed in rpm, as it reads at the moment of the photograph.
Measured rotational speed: 1850 rpm
